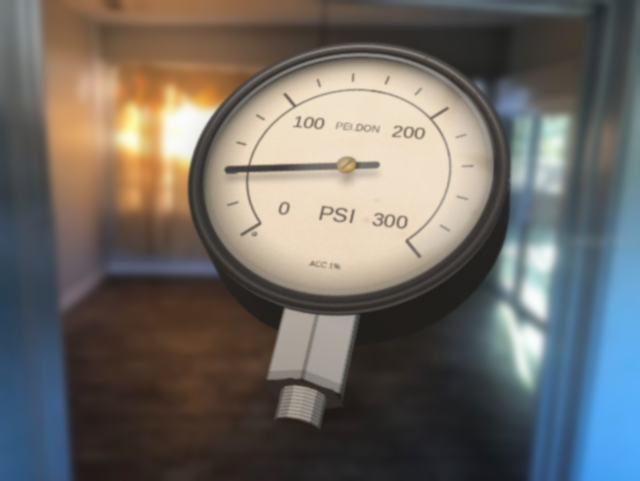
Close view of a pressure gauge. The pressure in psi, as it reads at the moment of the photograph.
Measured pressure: 40 psi
